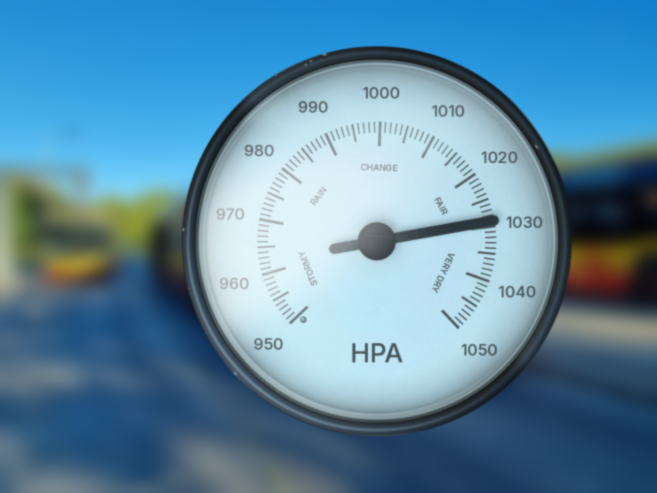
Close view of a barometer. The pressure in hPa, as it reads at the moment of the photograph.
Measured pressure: 1029 hPa
